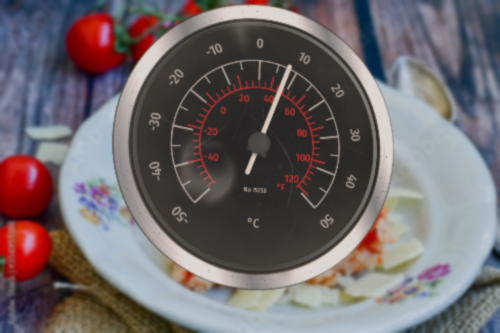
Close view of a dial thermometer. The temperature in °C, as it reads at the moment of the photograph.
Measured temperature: 7.5 °C
